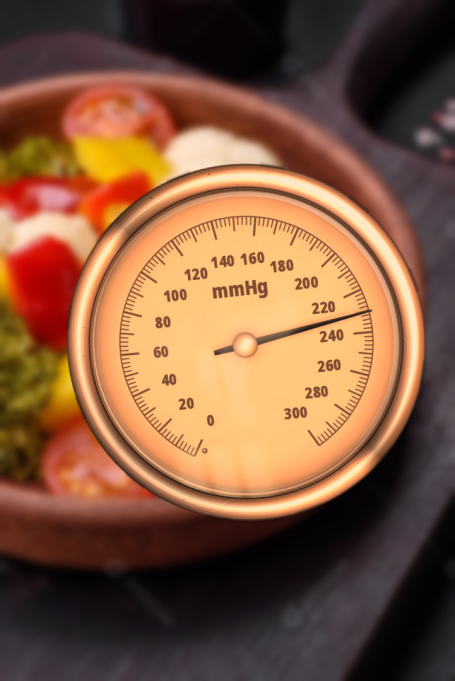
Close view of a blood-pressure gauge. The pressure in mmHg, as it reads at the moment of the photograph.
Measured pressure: 230 mmHg
